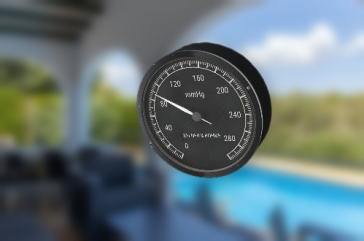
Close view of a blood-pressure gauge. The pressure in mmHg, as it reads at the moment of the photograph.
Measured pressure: 90 mmHg
